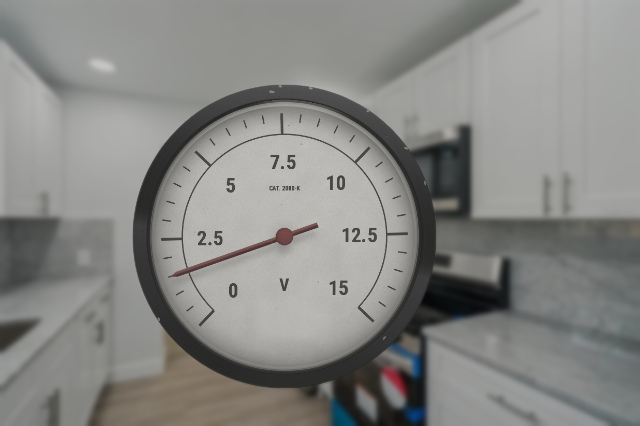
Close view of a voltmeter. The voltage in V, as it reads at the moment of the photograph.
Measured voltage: 1.5 V
